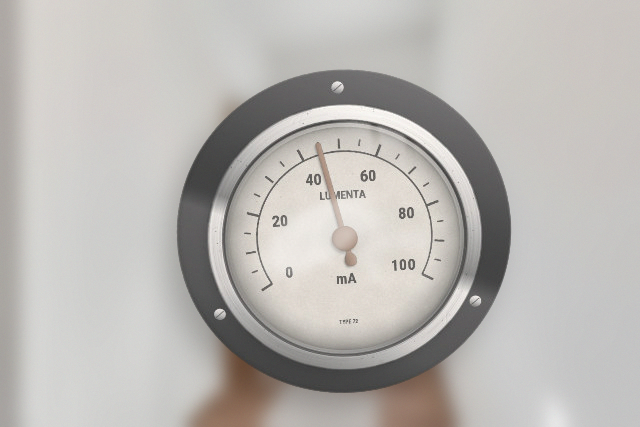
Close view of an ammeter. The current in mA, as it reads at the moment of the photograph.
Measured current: 45 mA
